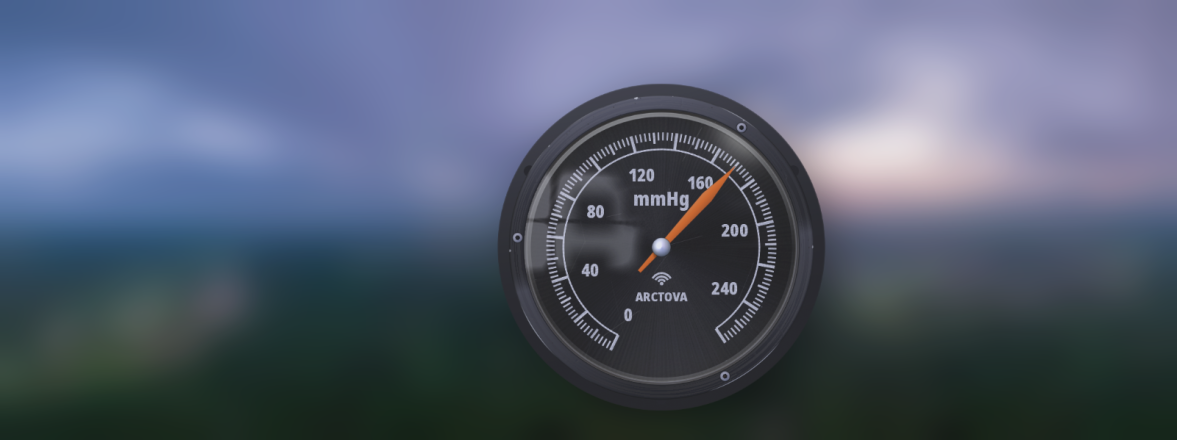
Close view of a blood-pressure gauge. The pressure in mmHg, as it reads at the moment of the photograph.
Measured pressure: 170 mmHg
